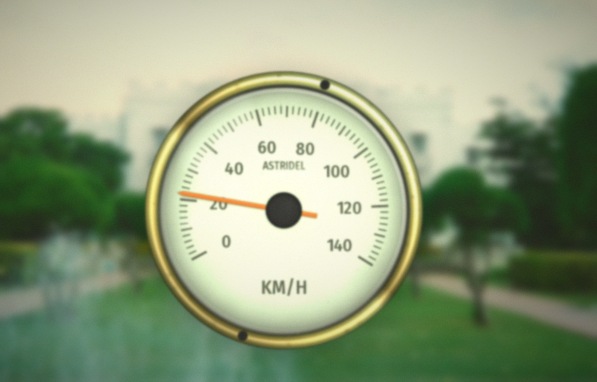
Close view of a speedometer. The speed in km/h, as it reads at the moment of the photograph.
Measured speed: 22 km/h
